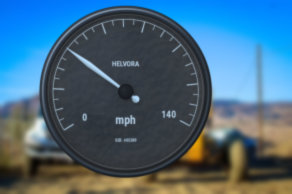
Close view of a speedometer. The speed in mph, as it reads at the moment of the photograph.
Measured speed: 40 mph
